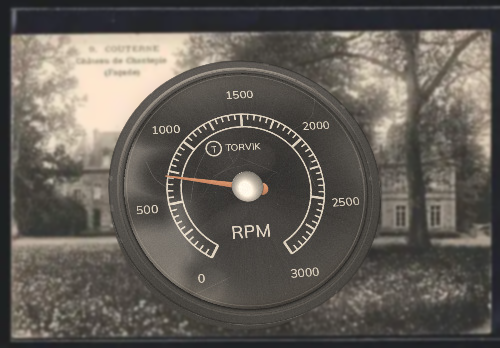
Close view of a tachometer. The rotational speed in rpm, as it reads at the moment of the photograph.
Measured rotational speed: 700 rpm
